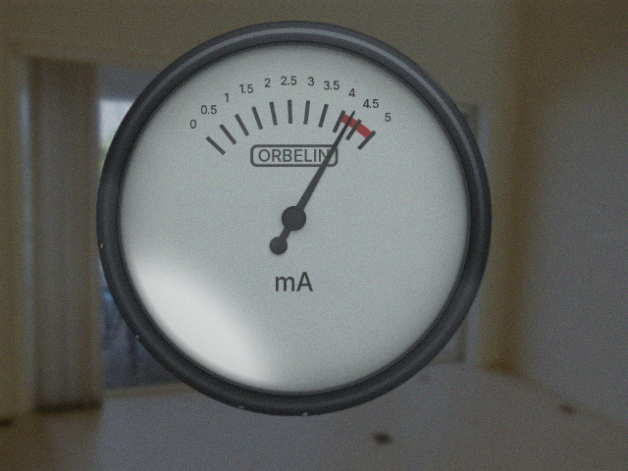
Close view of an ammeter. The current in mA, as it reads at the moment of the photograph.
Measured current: 4.25 mA
